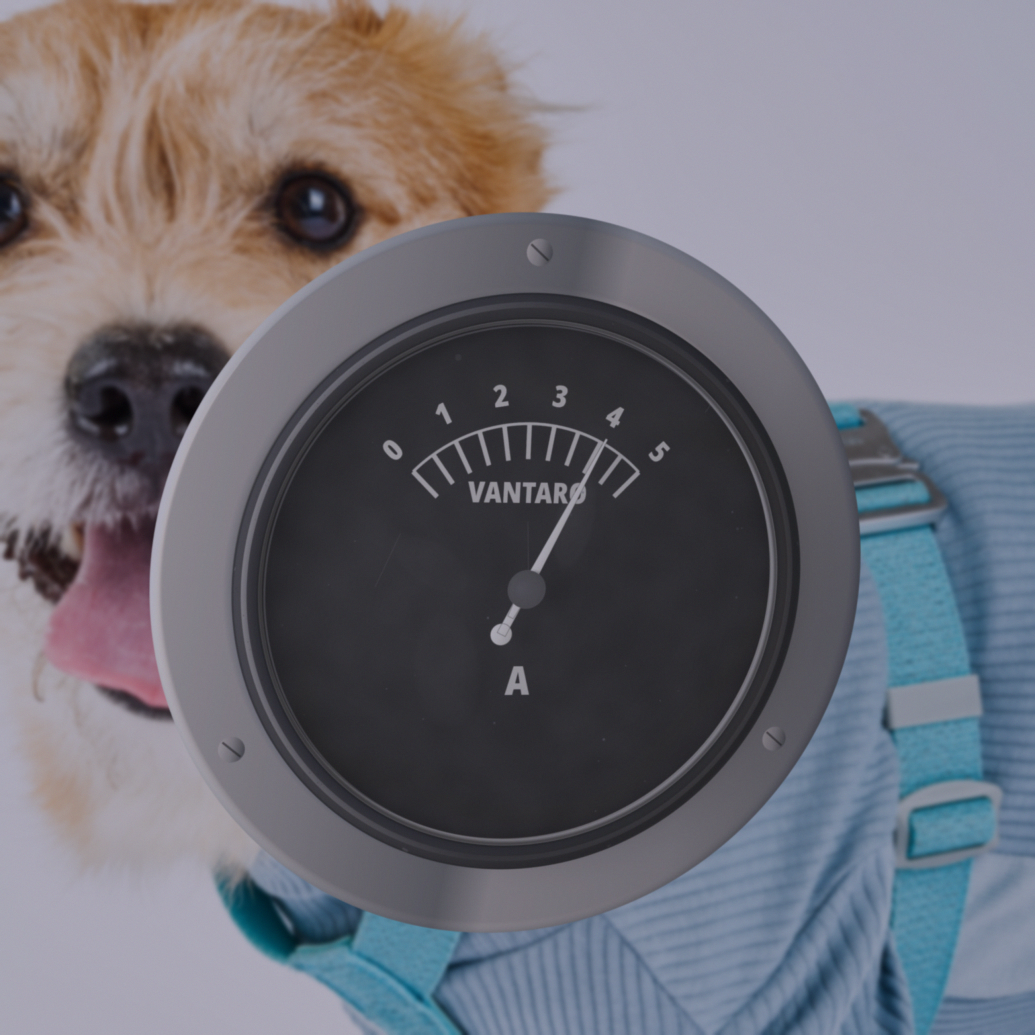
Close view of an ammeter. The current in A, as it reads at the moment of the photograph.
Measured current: 4 A
